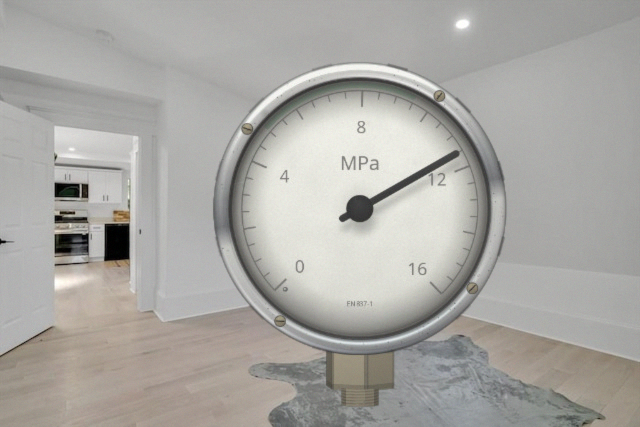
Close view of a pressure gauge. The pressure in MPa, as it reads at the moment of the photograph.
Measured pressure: 11.5 MPa
